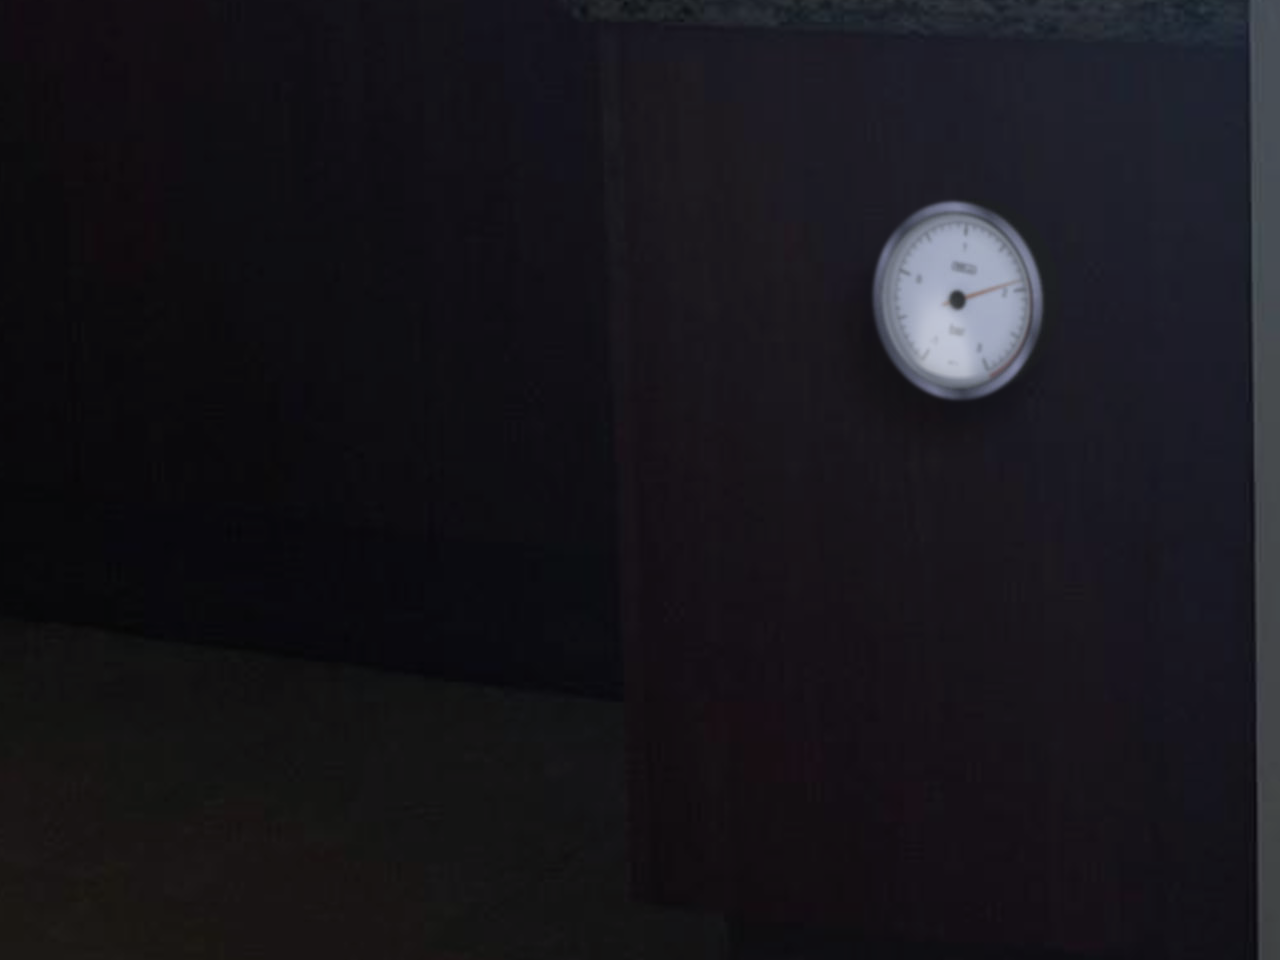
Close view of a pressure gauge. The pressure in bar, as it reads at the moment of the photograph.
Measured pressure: 1.9 bar
